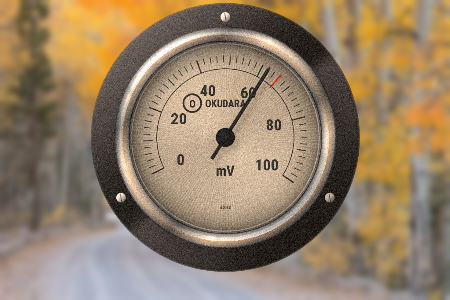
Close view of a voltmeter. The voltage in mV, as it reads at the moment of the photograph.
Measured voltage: 62 mV
